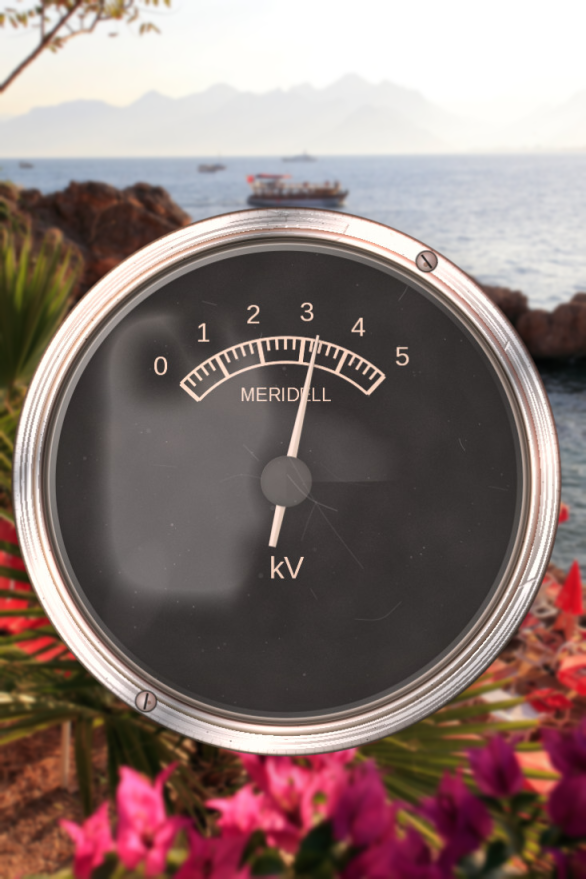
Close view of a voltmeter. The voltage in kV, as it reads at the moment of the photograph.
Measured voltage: 3.3 kV
